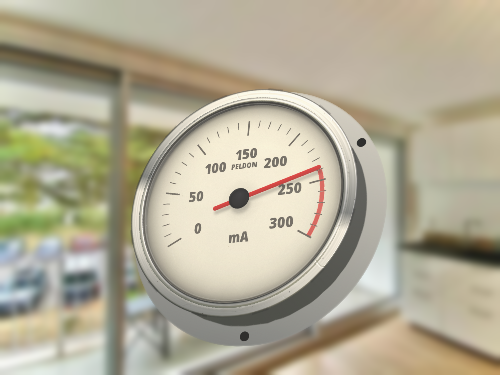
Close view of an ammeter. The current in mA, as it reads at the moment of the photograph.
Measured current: 240 mA
